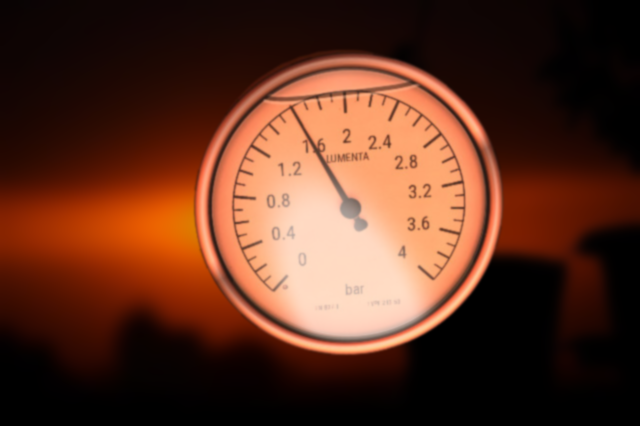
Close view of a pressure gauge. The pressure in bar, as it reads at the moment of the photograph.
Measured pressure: 1.6 bar
